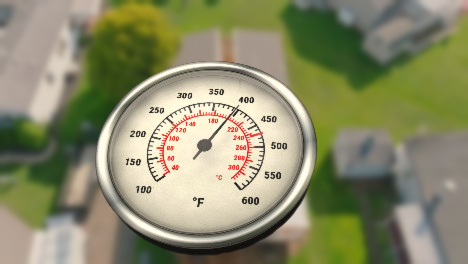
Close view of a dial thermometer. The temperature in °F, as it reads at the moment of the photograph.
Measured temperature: 400 °F
